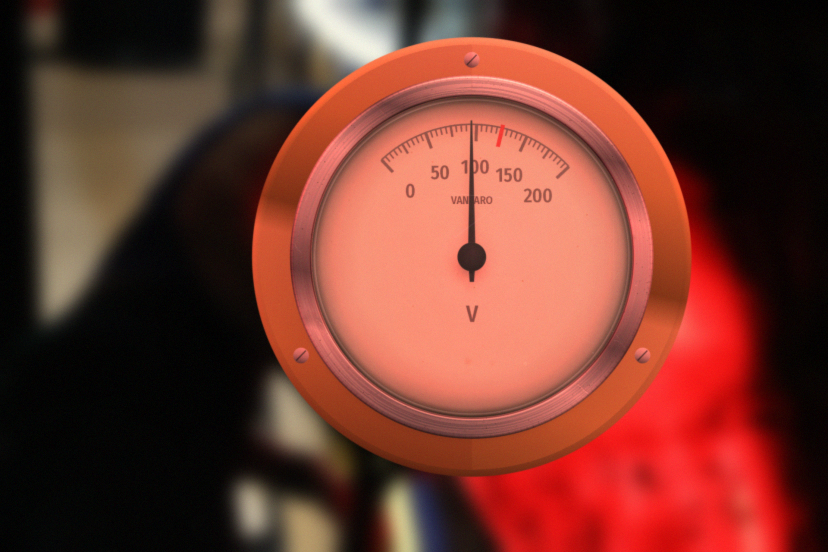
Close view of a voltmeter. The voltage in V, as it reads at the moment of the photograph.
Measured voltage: 95 V
